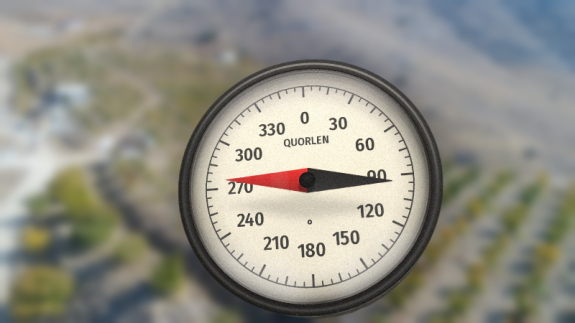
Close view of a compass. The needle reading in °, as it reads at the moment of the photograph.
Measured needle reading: 275 °
